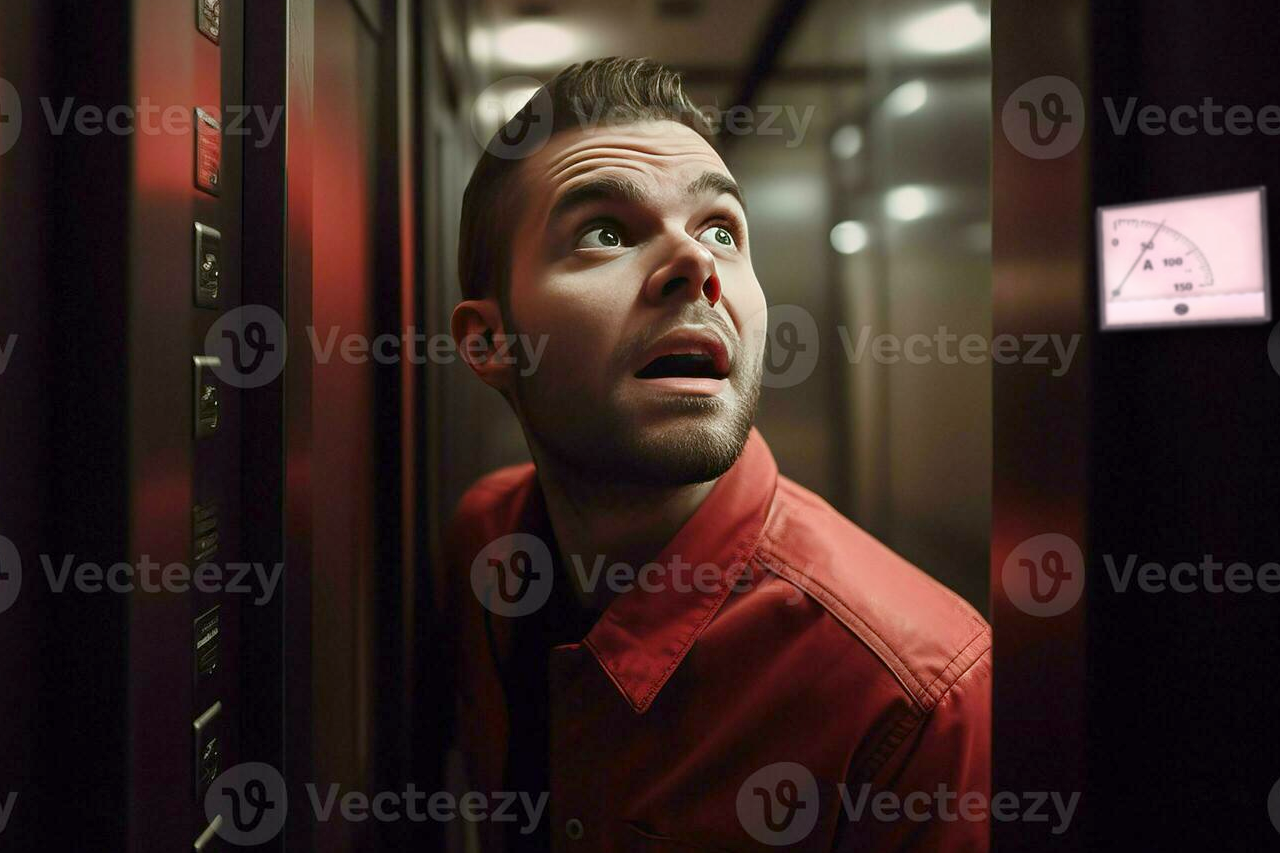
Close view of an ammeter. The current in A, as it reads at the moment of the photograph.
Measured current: 50 A
